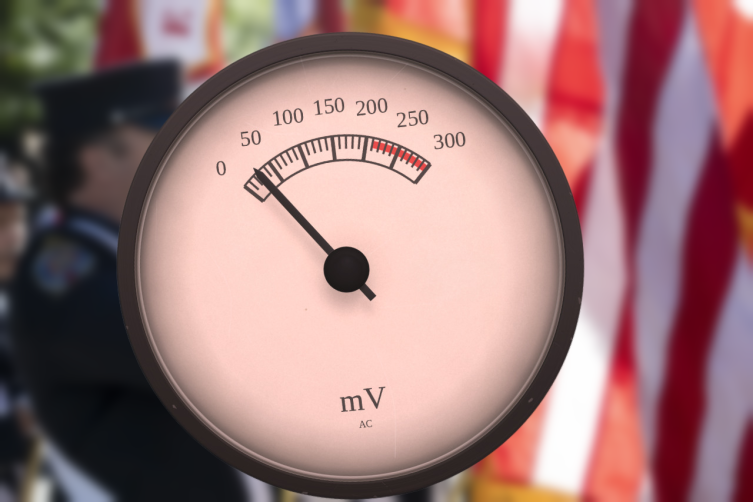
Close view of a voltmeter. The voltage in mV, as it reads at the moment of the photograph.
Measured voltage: 30 mV
